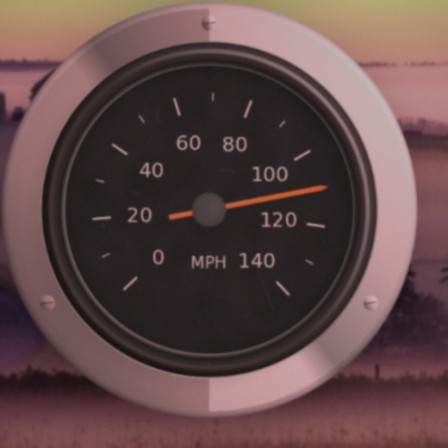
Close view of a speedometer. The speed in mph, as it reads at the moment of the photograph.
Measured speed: 110 mph
